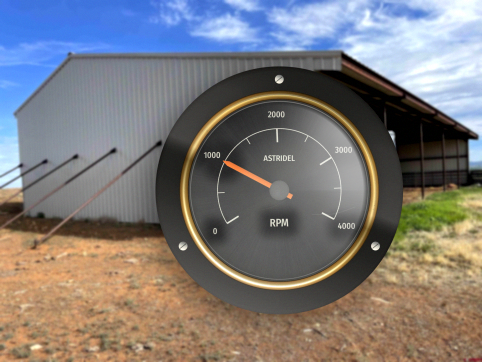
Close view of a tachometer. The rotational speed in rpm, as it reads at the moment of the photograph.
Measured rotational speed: 1000 rpm
